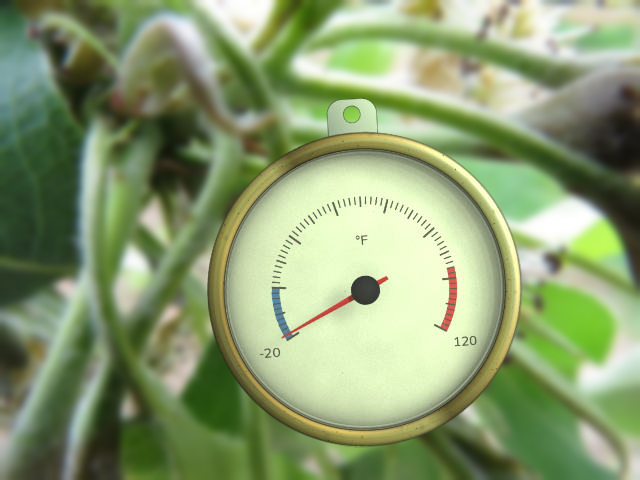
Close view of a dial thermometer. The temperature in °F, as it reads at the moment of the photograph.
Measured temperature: -18 °F
